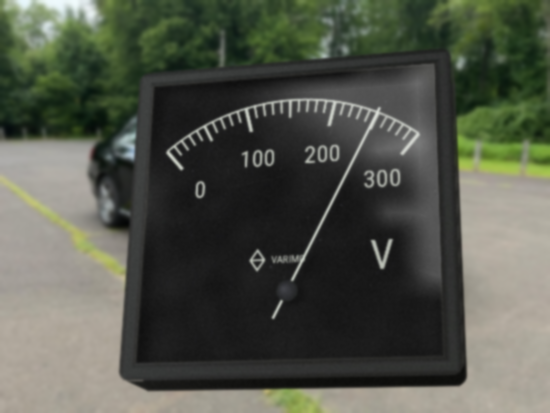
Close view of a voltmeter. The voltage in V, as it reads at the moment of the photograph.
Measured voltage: 250 V
